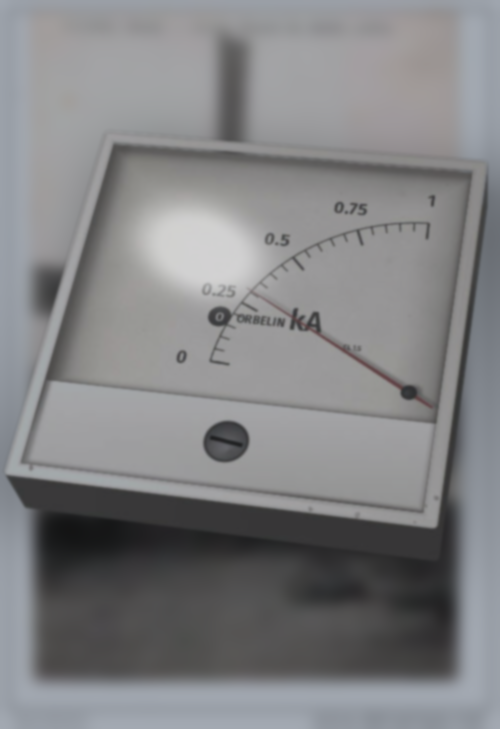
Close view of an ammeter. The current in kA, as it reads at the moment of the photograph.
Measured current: 0.3 kA
